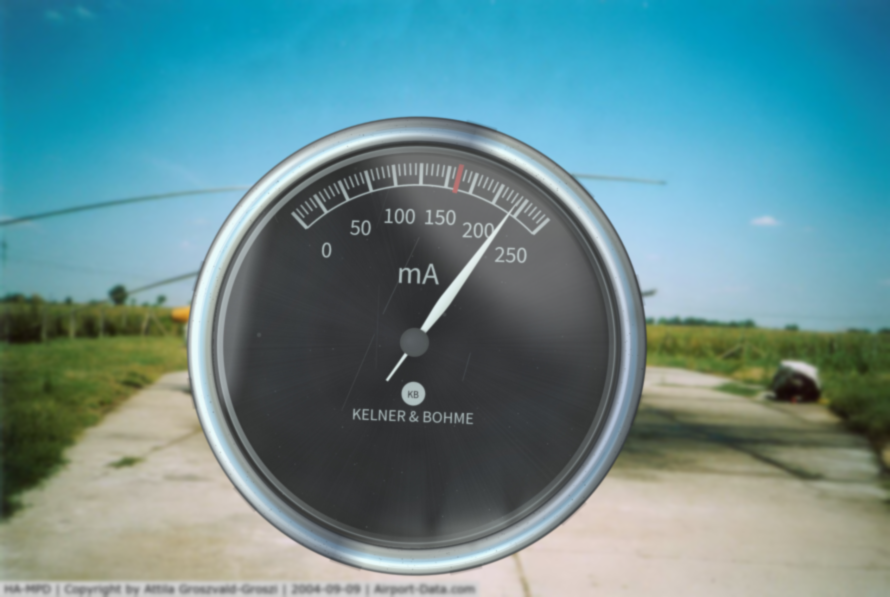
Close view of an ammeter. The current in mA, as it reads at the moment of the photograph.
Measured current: 220 mA
